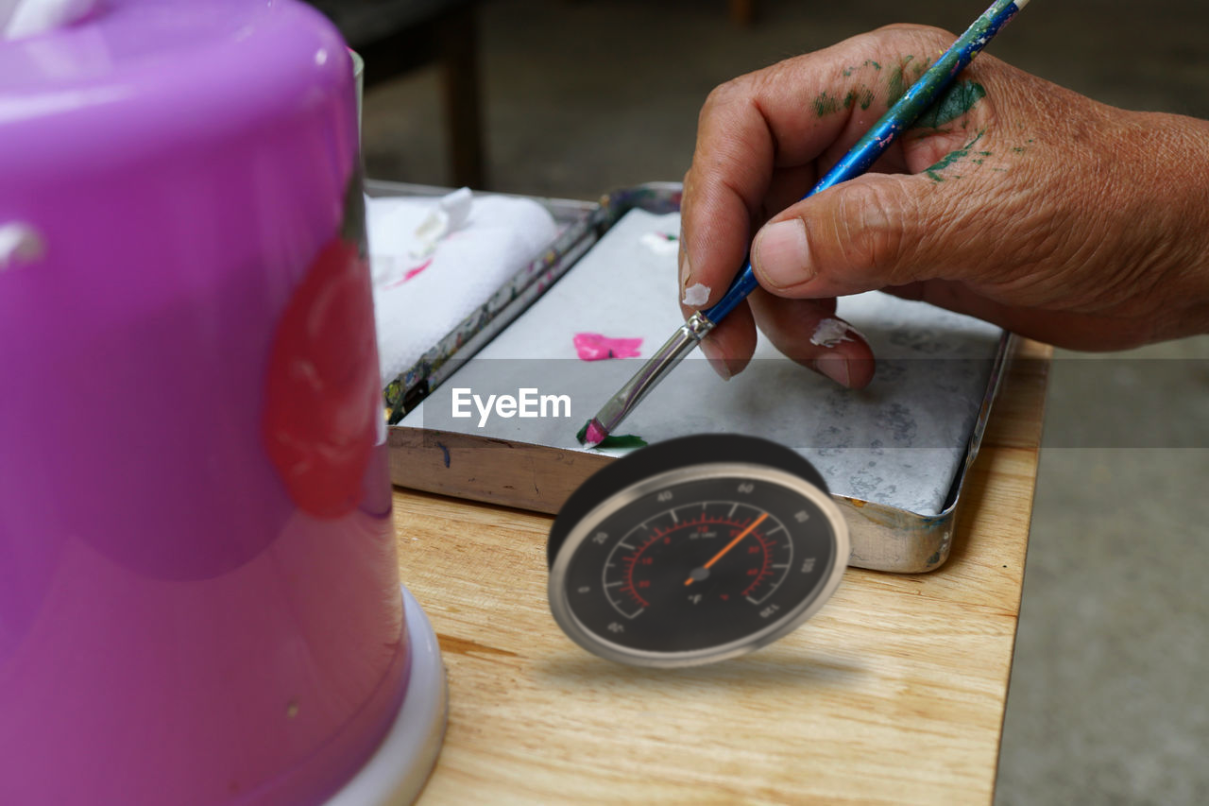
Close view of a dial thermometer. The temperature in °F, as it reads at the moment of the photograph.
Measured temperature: 70 °F
